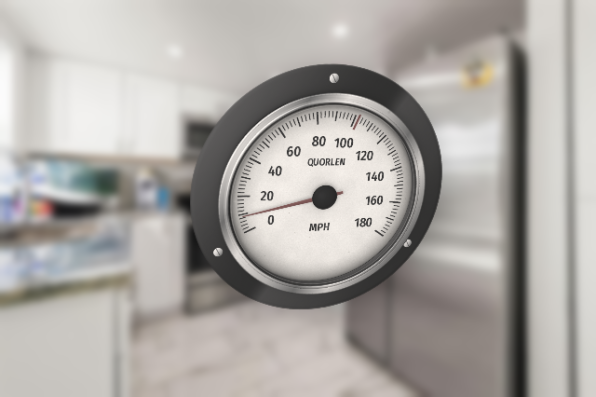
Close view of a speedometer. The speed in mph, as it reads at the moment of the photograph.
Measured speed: 10 mph
